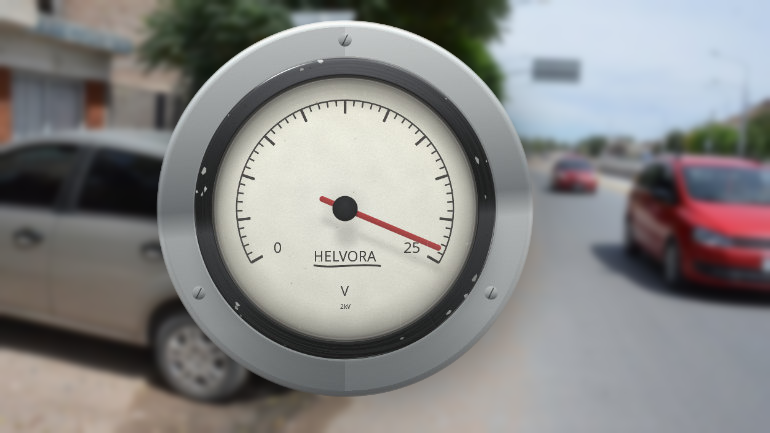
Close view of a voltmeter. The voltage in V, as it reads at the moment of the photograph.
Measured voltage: 24.25 V
